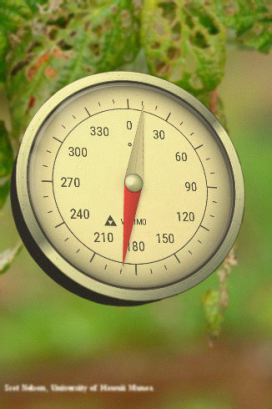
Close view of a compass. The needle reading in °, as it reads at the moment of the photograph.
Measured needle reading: 190 °
